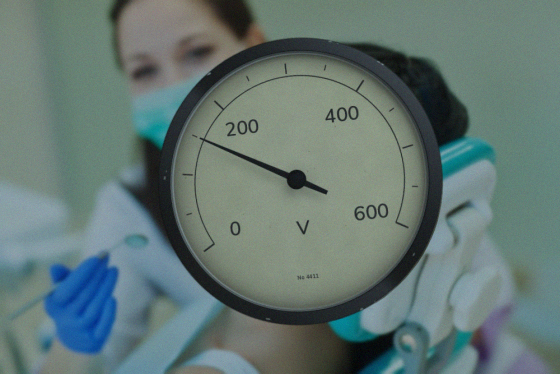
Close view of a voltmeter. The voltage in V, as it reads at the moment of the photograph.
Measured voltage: 150 V
